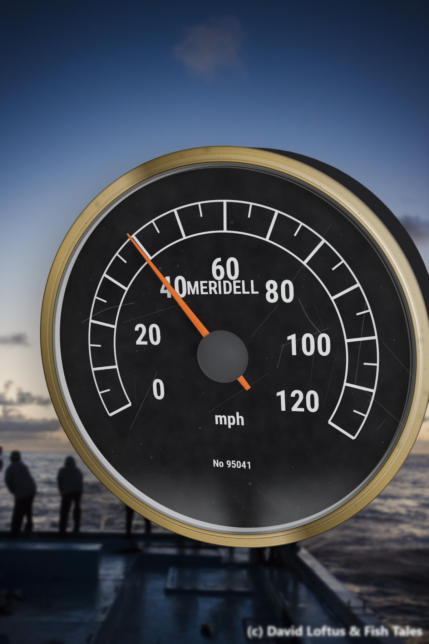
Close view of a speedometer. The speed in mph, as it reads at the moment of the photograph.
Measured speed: 40 mph
